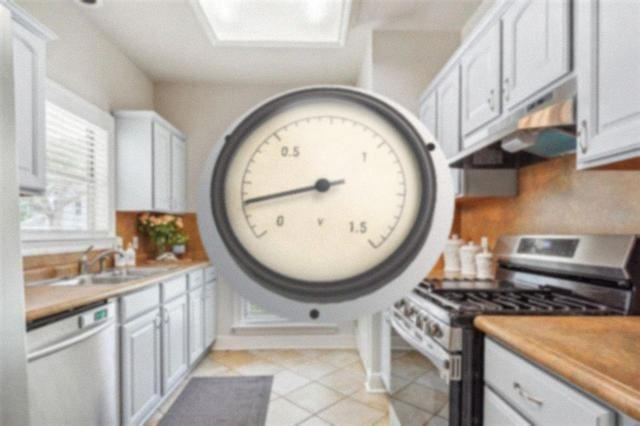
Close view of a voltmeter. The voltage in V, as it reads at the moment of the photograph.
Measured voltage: 0.15 V
